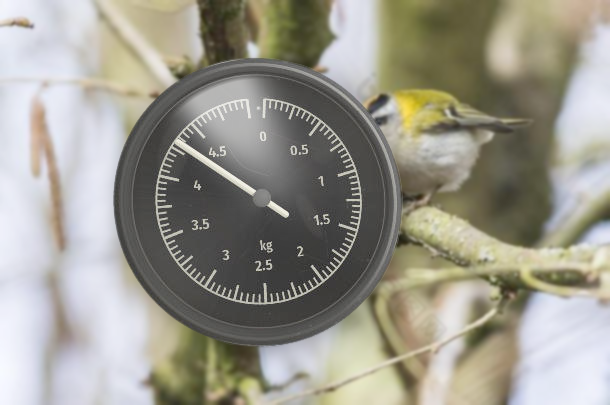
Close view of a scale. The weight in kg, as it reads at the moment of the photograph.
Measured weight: 4.3 kg
